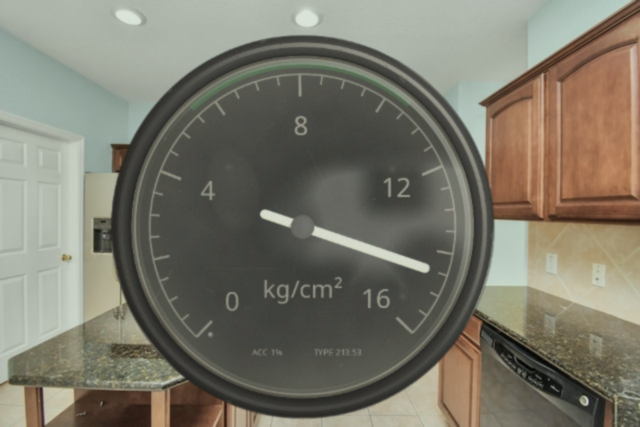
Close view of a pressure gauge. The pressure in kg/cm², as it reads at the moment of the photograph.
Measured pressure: 14.5 kg/cm²
